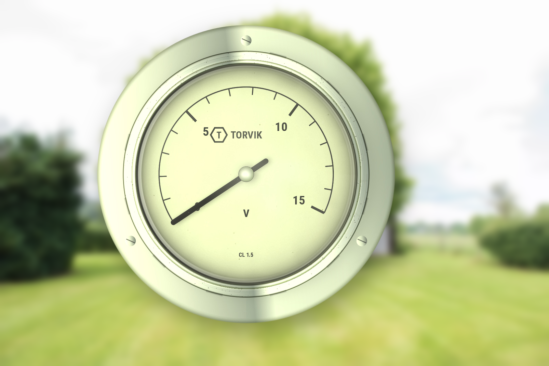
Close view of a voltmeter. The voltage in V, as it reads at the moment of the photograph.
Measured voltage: 0 V
